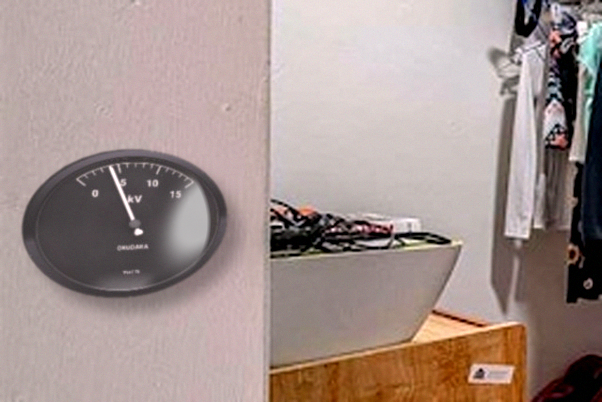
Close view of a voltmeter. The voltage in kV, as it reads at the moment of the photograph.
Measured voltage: 4 kV
